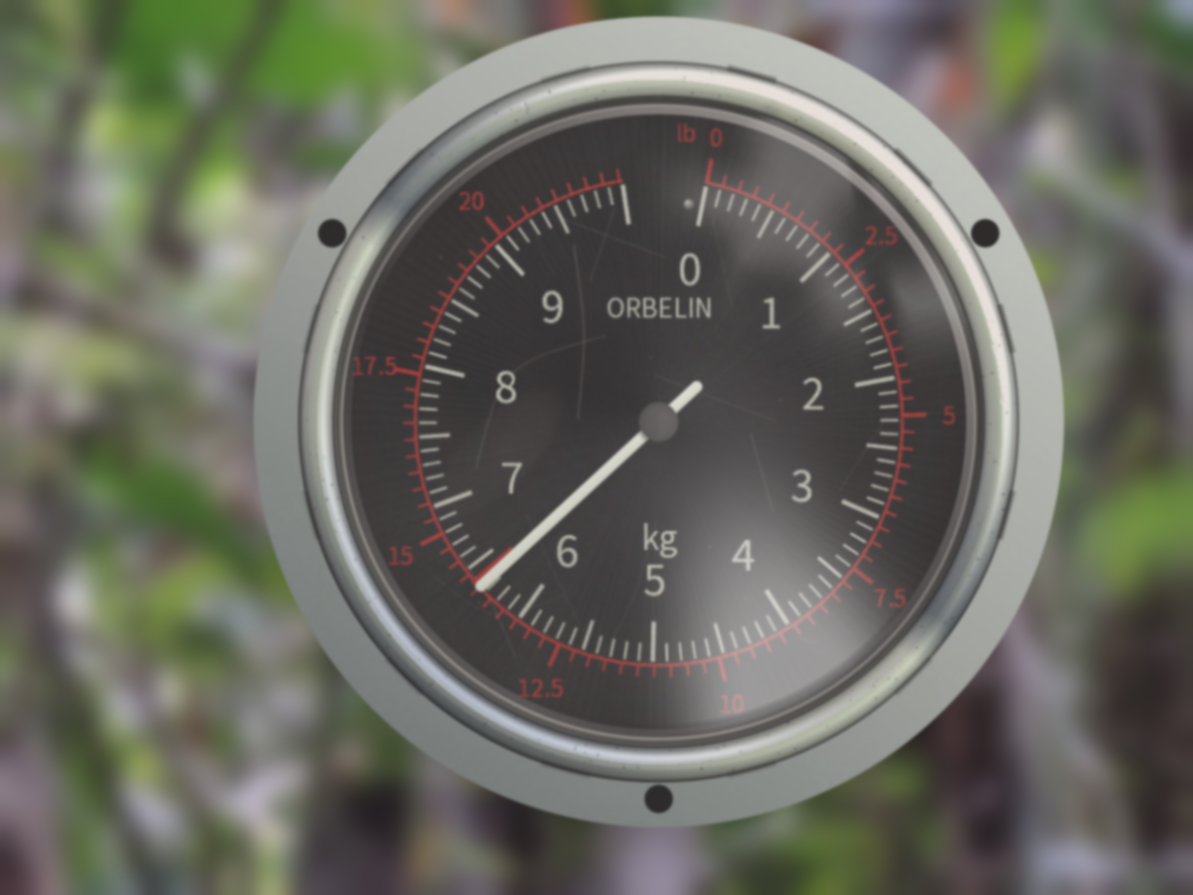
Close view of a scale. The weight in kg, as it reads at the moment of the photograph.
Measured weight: 6.35 kg
